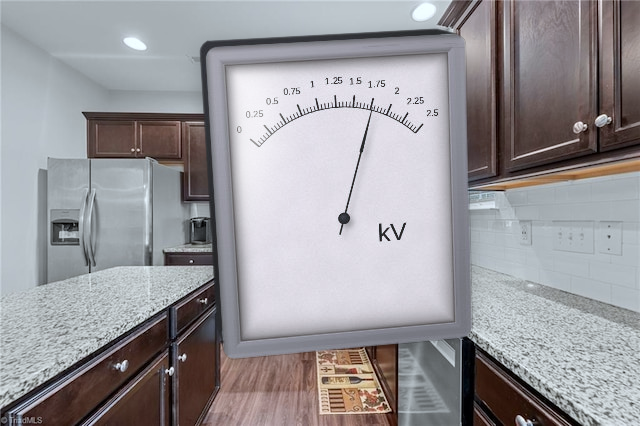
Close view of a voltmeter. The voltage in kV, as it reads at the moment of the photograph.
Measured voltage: 1.75 kV
